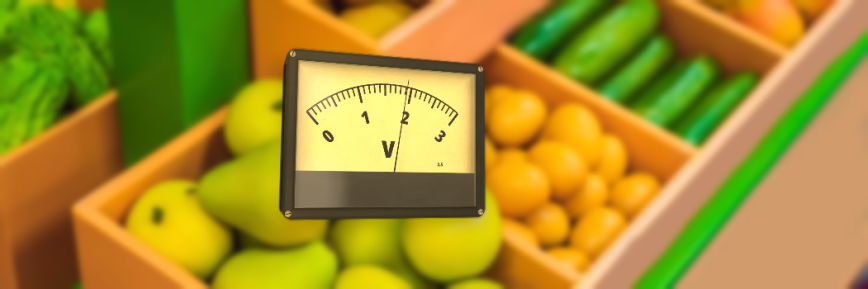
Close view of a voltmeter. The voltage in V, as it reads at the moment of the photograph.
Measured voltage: 1.9 V
